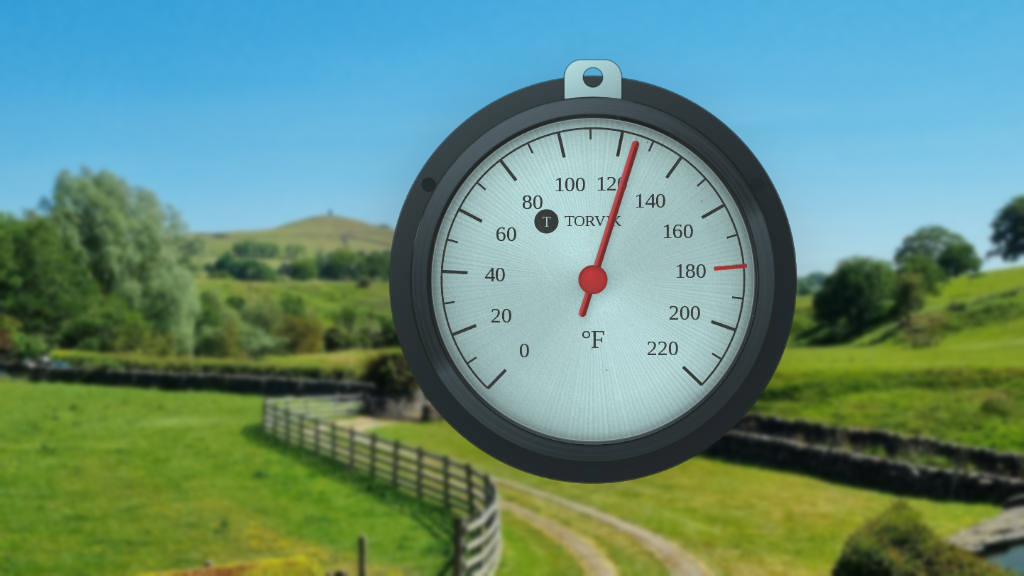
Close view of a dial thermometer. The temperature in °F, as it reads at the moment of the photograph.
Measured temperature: 125 °F
